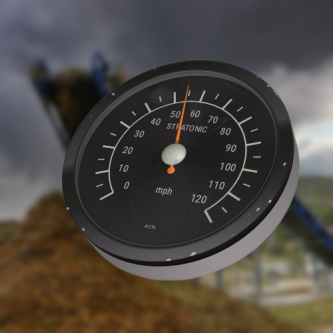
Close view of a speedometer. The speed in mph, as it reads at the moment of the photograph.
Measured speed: 55 mph
